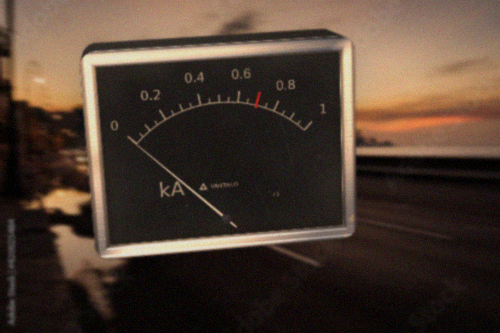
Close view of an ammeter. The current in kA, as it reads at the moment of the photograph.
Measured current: 0 kA
